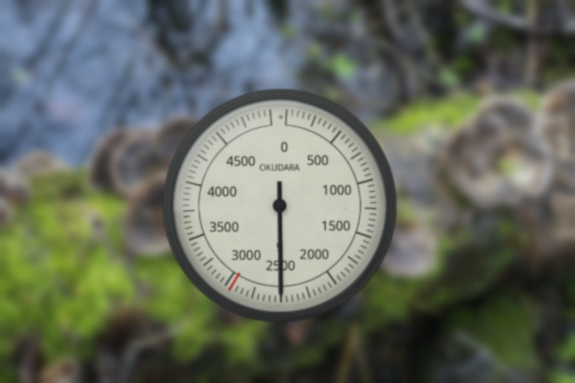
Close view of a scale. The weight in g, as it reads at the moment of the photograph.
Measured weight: 2500 g
